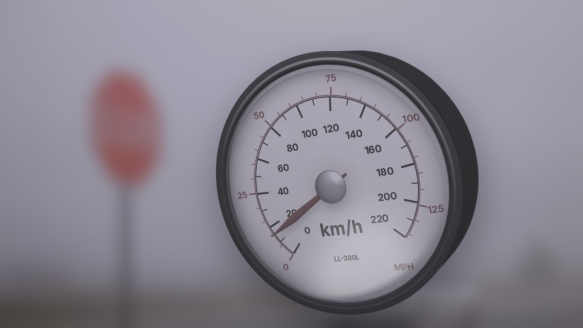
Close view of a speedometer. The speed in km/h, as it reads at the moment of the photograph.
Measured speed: 15 km/h
